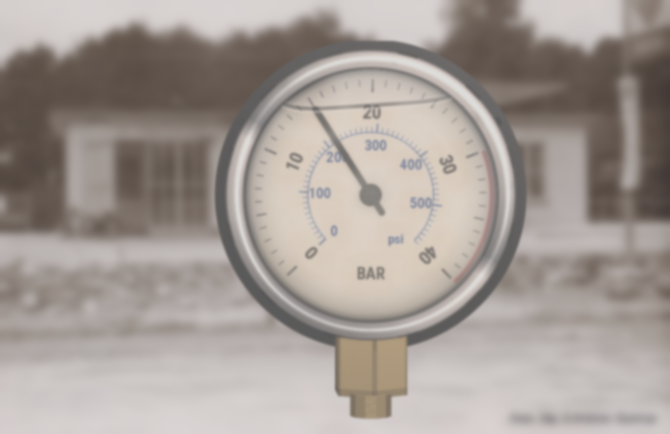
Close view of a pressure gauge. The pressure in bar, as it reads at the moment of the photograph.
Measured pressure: 15 bar
